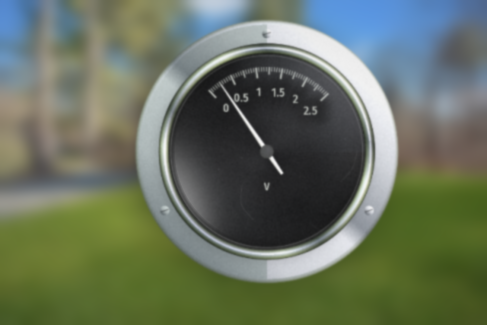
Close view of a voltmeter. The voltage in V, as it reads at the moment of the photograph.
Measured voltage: 0.25 V
